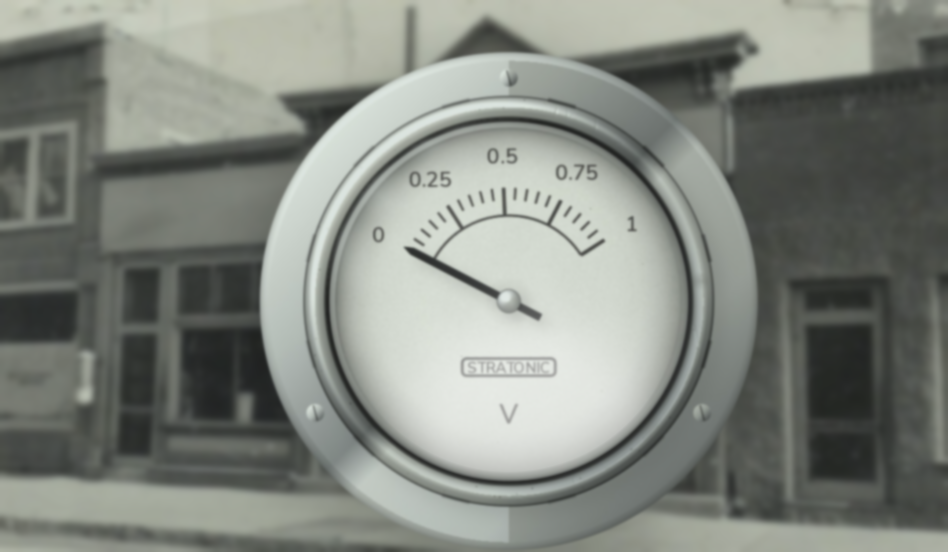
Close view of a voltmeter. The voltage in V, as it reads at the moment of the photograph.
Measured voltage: 0 V
